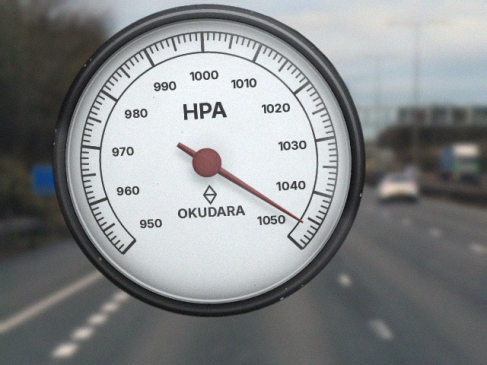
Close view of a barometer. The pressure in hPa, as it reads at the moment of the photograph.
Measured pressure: 1046 hPa
